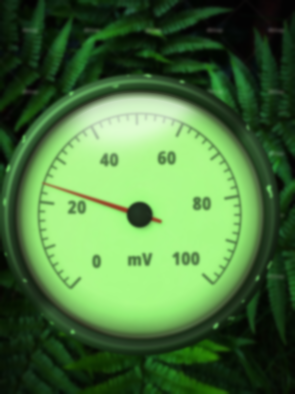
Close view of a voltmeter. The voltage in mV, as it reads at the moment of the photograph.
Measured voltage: 24 mV
